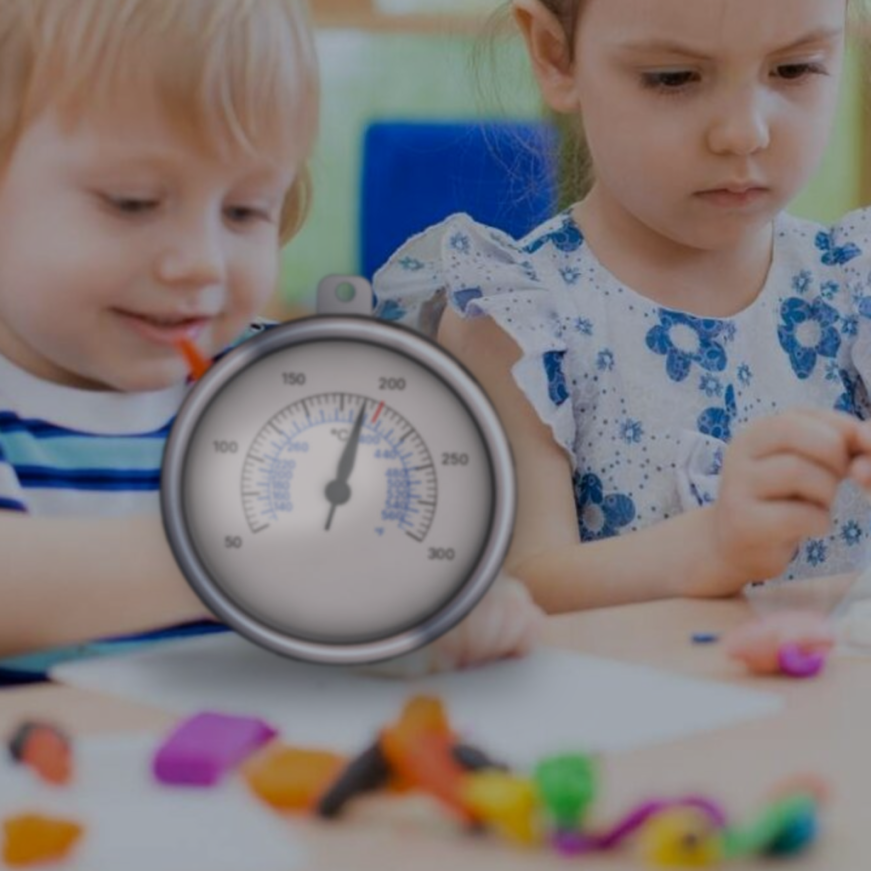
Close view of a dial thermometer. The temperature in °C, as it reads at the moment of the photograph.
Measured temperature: 190 °C
